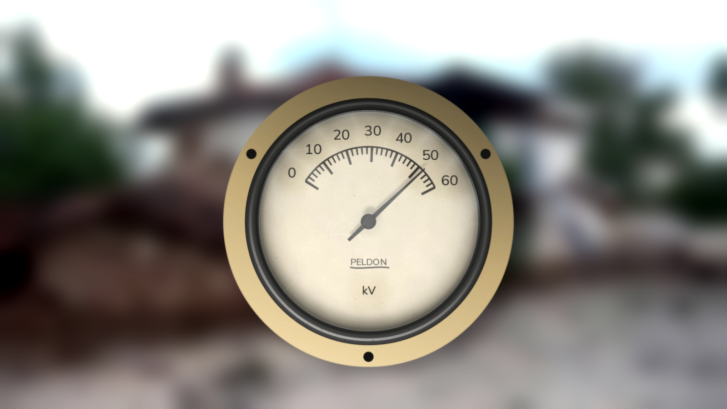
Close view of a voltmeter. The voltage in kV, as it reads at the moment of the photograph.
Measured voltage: 52 kV
